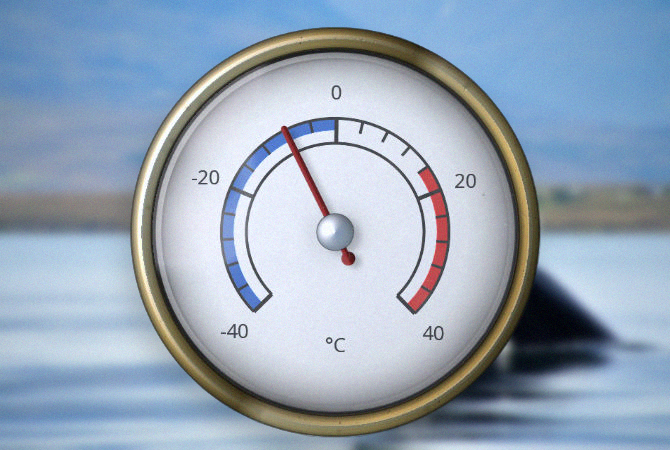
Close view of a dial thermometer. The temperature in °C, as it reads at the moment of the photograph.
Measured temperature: -8 °C
